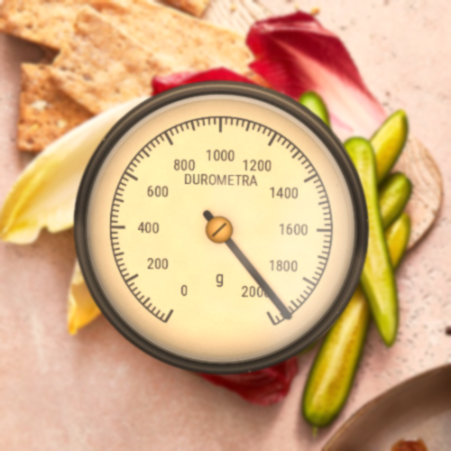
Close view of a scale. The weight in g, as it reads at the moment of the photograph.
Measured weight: 1940 g
